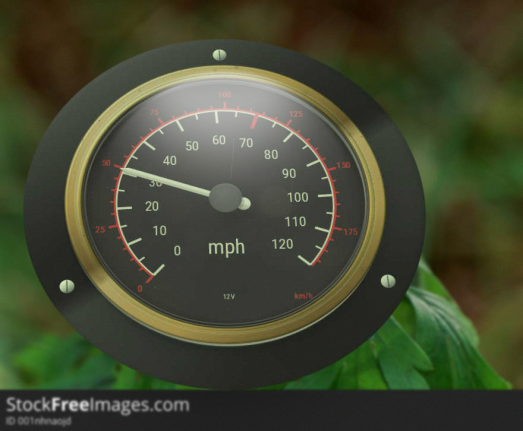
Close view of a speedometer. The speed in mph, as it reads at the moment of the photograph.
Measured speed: 30 mph
